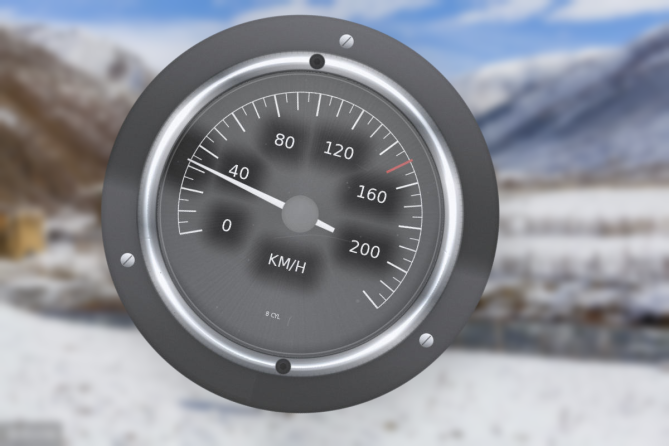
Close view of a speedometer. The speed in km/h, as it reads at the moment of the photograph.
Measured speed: 32.5 km/h
